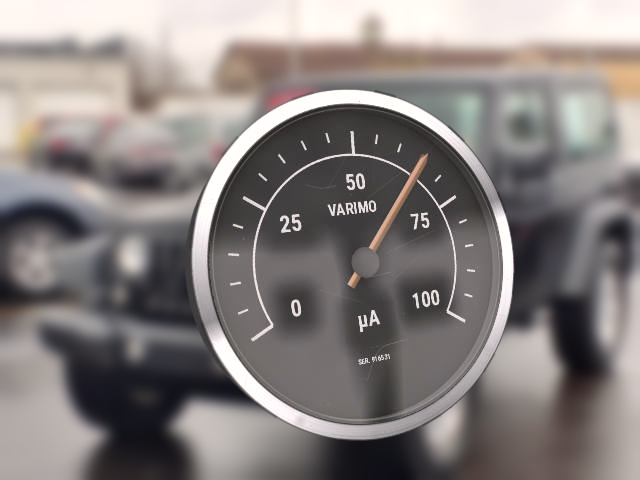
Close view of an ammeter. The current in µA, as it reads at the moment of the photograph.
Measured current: 65 µA
